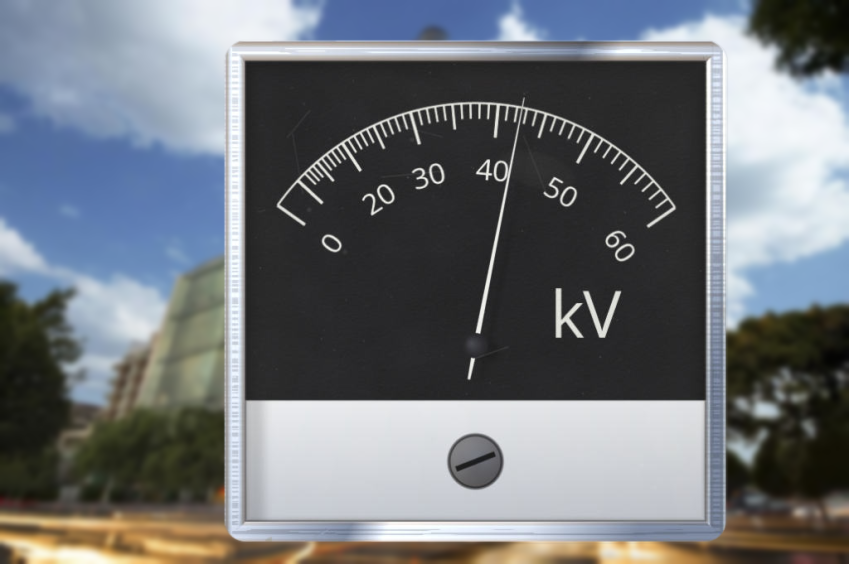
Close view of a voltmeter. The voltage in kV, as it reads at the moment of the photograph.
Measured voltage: 42.5 kV
